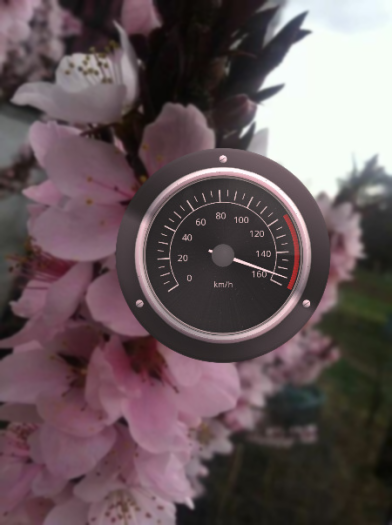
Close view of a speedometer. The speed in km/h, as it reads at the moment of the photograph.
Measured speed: 155 km/h
